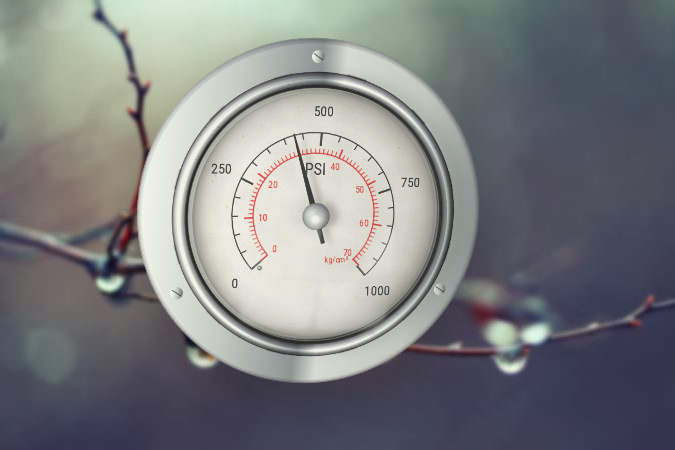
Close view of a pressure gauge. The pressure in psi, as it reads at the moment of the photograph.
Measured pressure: 425 psi
